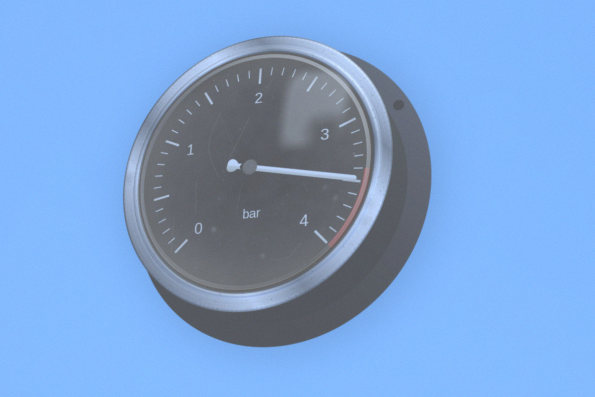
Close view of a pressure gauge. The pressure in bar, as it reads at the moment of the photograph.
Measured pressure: 3.5 bar
